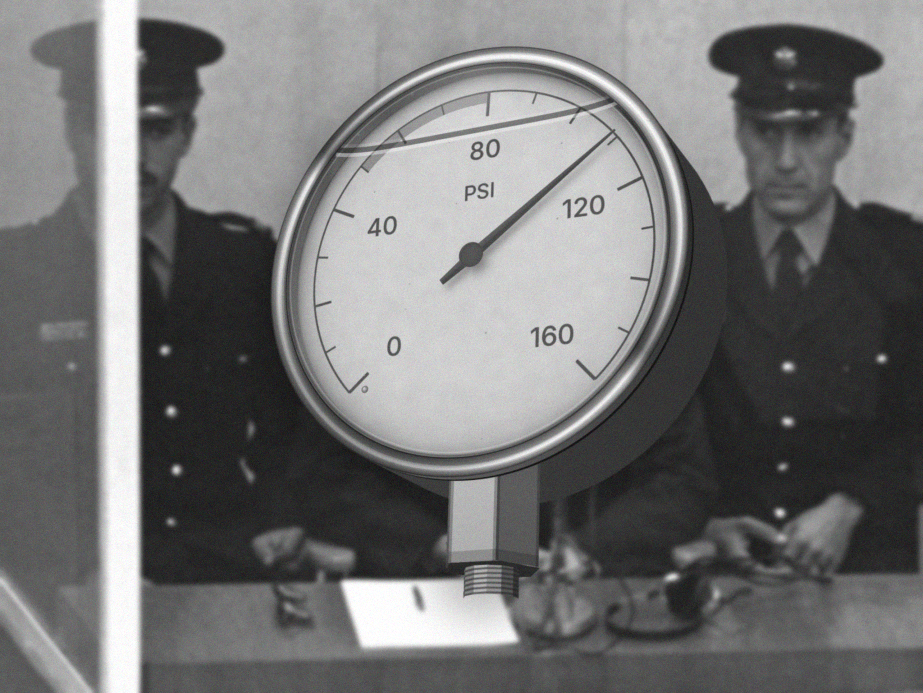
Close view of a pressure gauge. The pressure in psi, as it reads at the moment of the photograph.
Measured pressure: 110 psi
